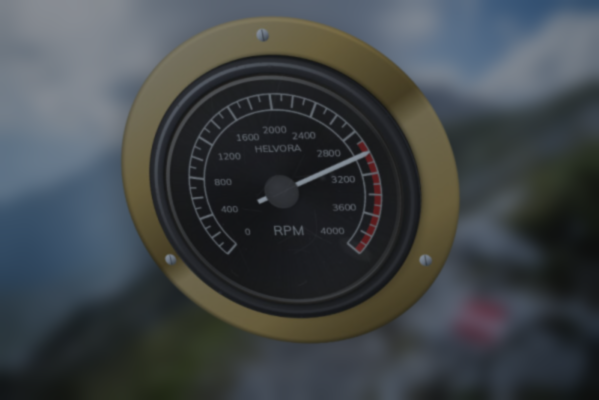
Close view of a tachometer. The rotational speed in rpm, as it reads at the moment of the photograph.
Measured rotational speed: 3000 rpm
